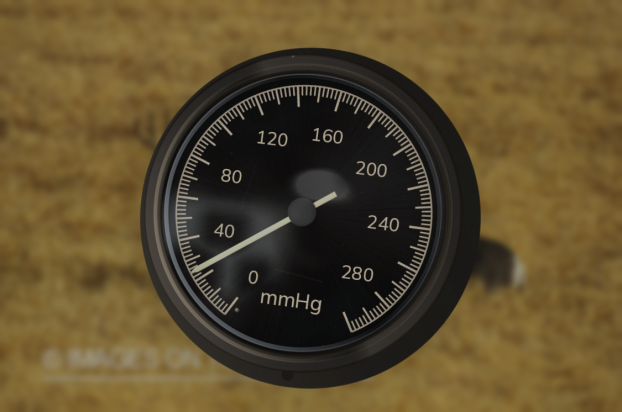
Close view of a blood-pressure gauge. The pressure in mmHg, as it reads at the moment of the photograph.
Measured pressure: 24 mmHg
